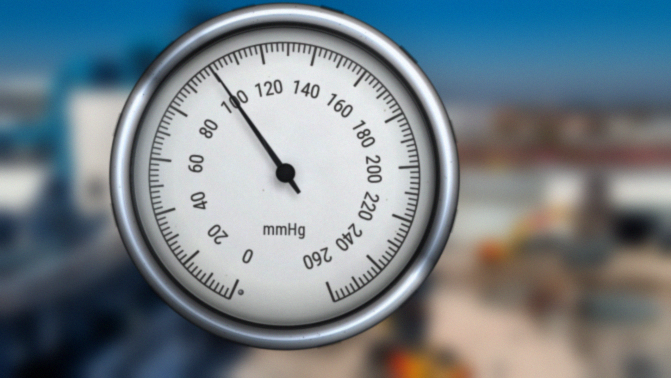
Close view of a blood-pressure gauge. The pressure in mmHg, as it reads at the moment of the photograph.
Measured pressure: 100 mmHg
